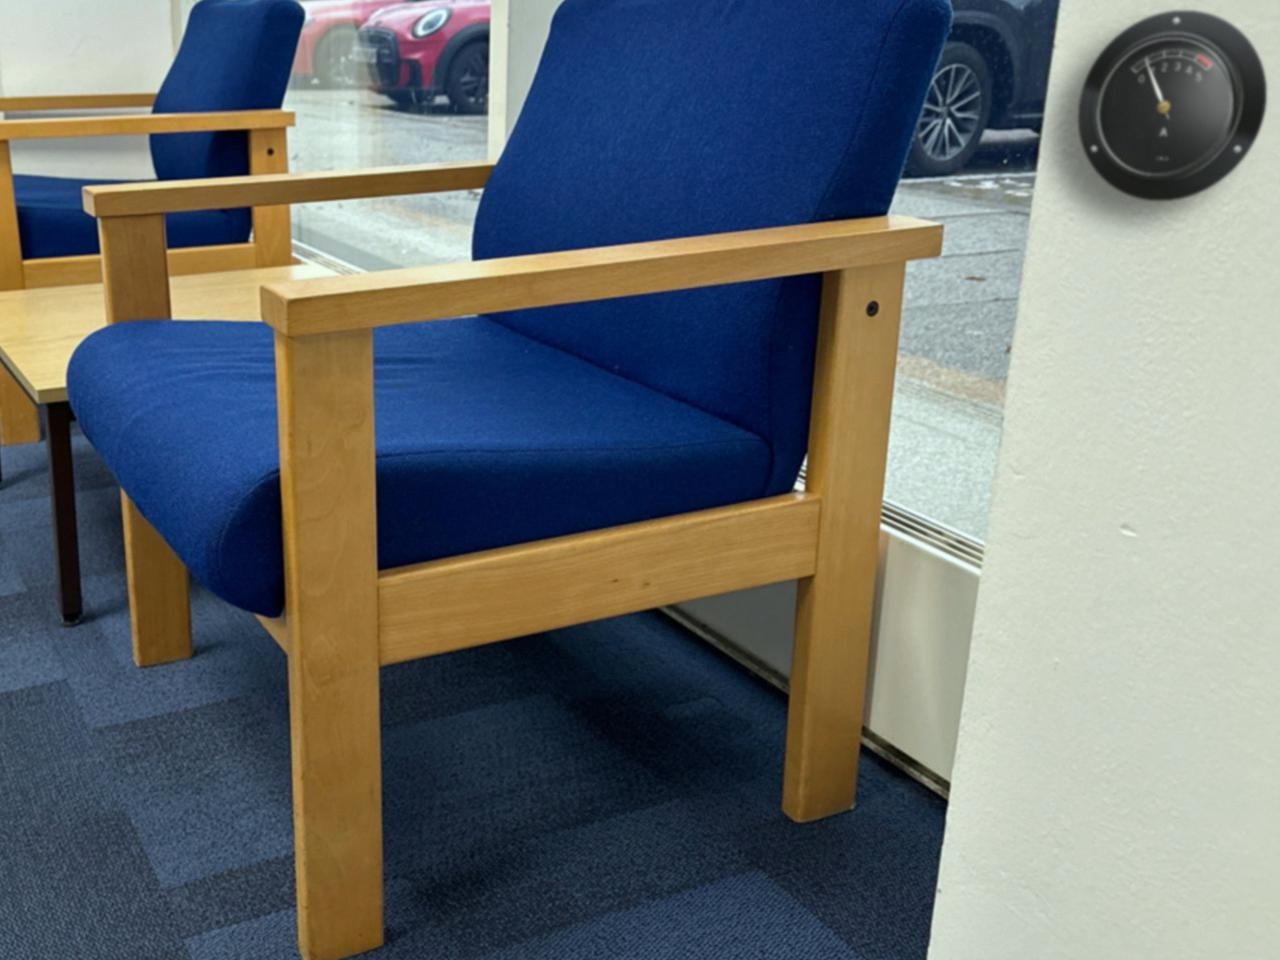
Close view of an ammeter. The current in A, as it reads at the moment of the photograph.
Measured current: 1 A
